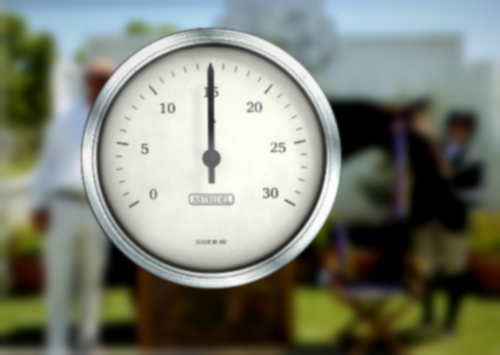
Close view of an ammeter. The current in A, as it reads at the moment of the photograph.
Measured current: 15 A
